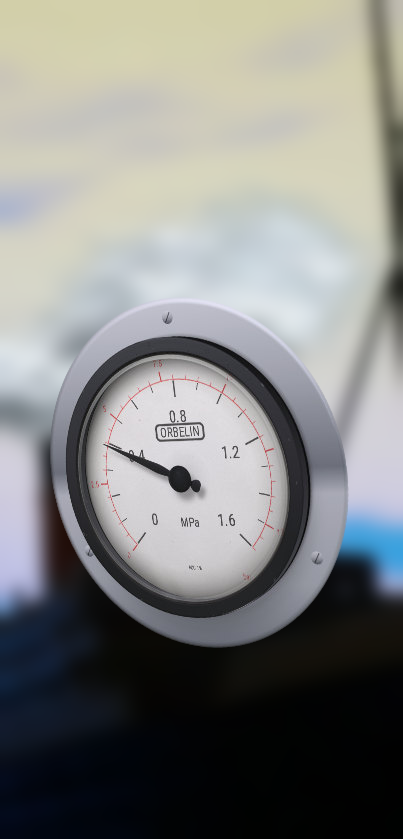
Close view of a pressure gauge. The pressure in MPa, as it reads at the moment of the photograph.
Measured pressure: 0.4 MPa
